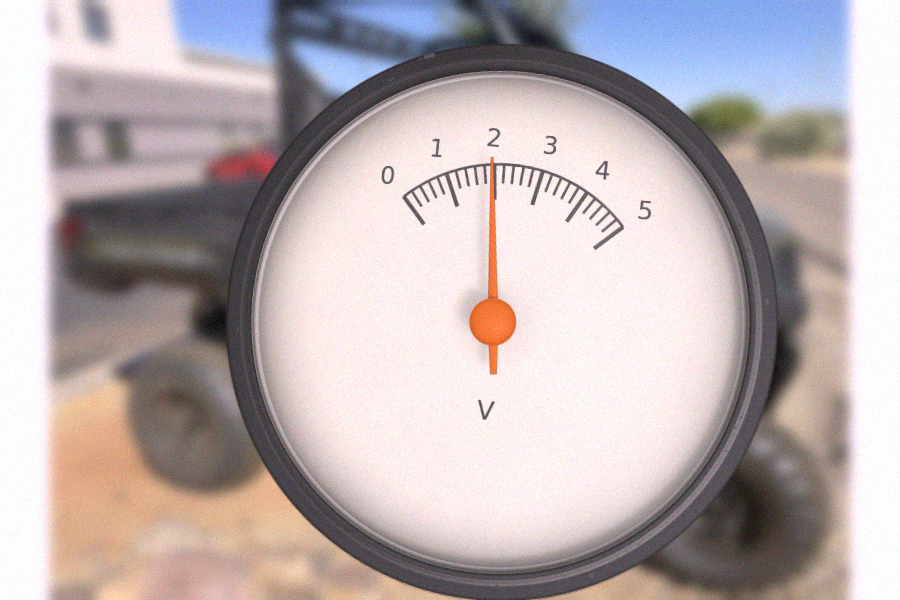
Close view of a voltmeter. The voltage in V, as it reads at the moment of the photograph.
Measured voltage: 2 V
